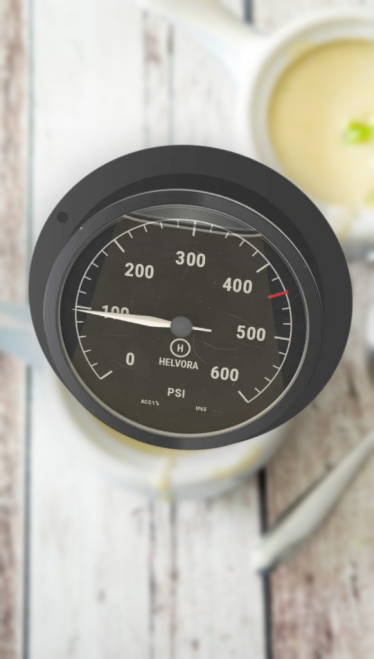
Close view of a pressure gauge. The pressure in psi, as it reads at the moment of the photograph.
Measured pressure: 100 psi
